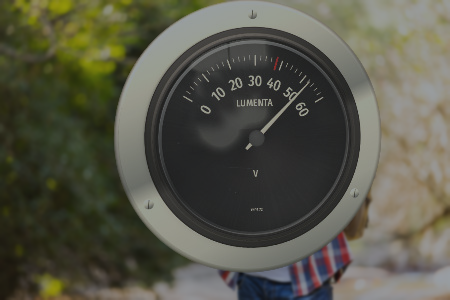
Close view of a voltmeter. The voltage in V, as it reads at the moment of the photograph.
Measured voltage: 52 V
